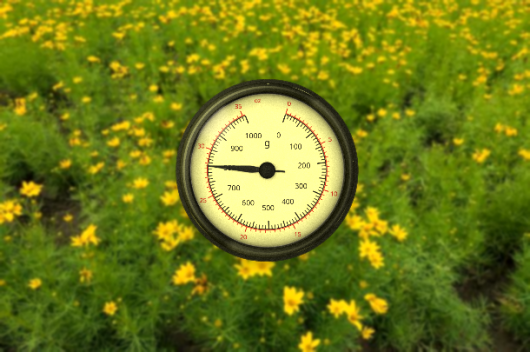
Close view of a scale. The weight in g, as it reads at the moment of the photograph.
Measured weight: 800 g
